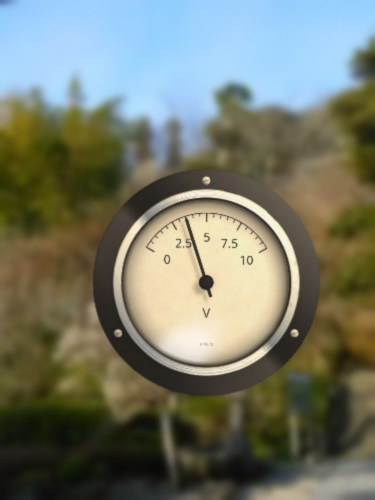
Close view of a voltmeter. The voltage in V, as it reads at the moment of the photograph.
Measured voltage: 3.5 V
